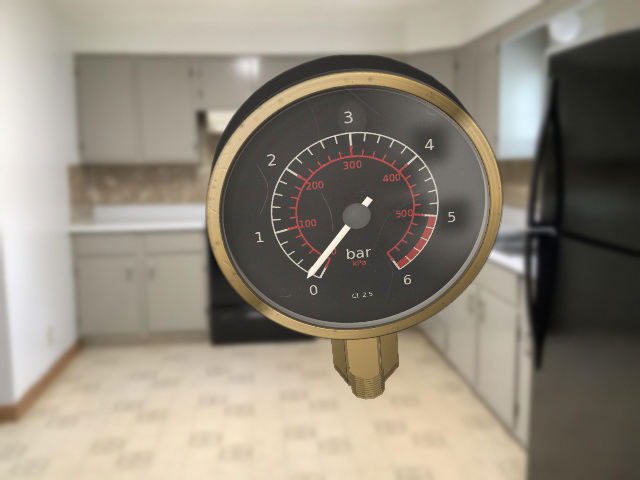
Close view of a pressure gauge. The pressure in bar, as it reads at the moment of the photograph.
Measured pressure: 0.2 bar
